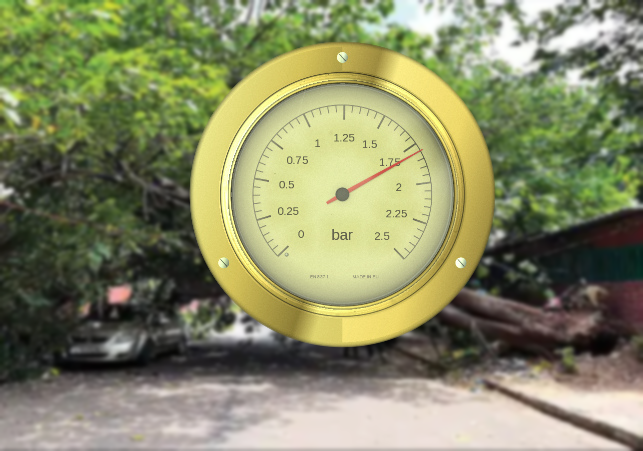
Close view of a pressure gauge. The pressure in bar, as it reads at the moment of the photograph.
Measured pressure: 1.8 bar
